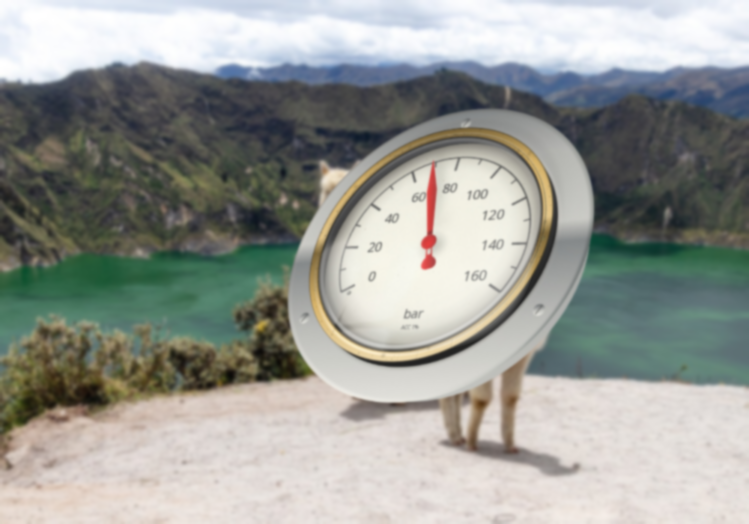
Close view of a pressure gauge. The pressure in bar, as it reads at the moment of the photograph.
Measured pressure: 70 bar
